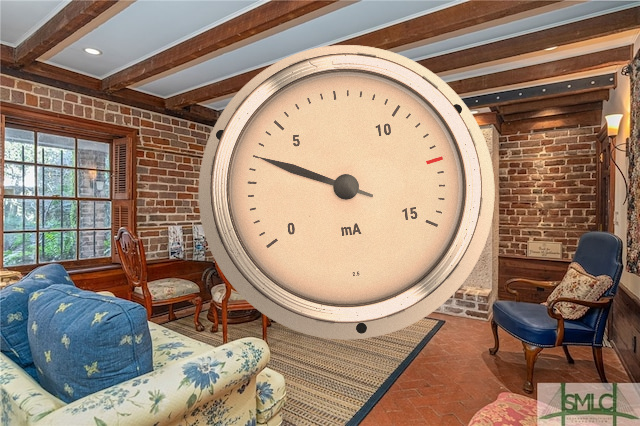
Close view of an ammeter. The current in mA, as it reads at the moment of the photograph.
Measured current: 3.5 mA
